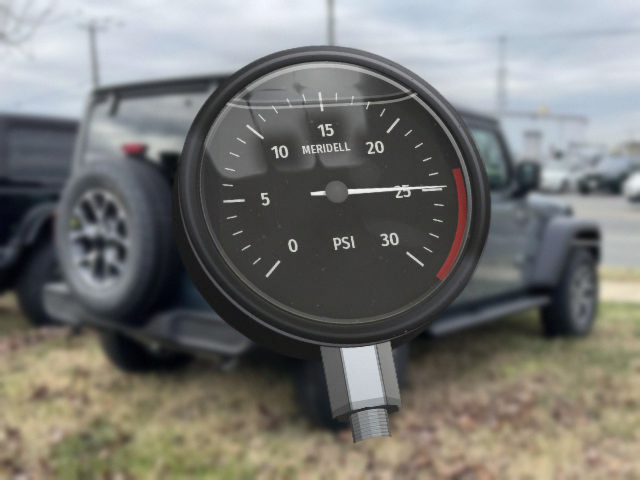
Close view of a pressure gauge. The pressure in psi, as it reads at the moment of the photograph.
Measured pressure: 25 psi
